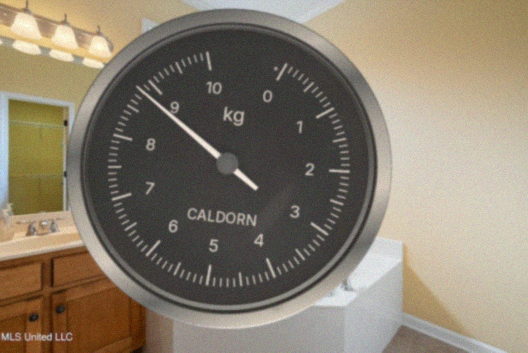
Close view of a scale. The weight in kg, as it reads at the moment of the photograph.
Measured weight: 8.8 kg
